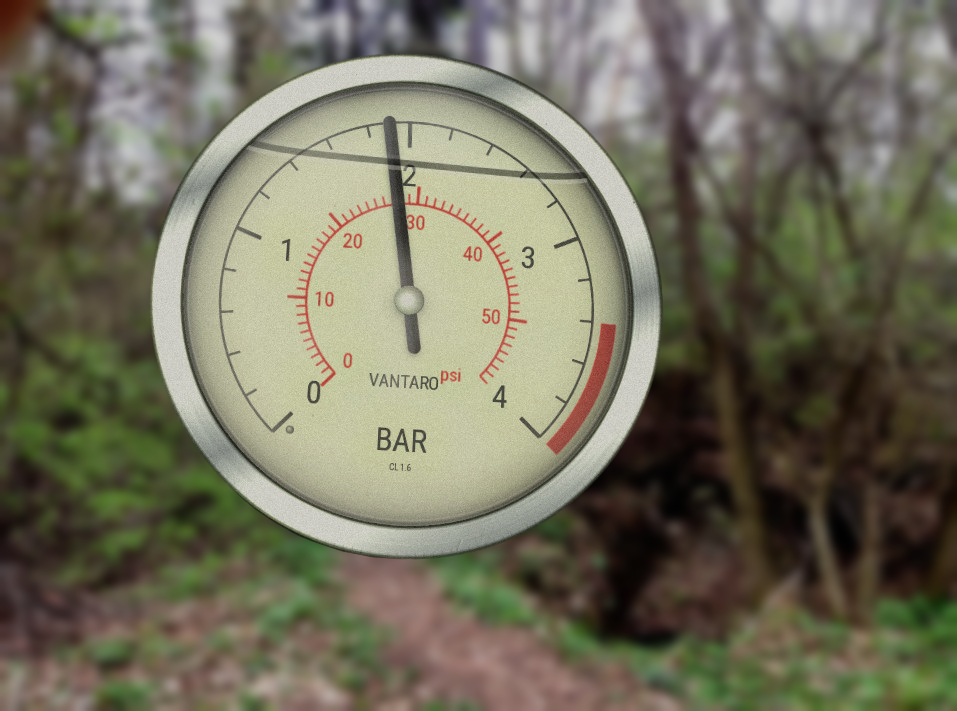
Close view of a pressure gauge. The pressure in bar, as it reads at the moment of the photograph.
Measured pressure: 1.9 bar
